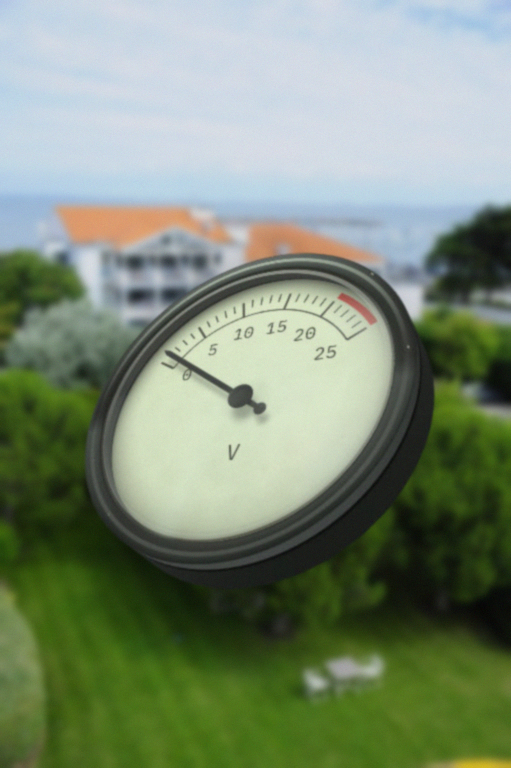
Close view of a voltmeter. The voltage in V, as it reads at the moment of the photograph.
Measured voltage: 1 V
